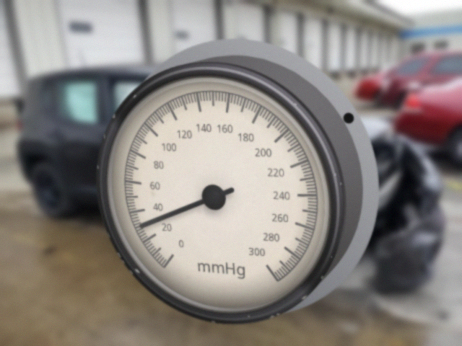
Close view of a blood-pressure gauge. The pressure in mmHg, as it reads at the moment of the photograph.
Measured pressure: 30 mmHg
